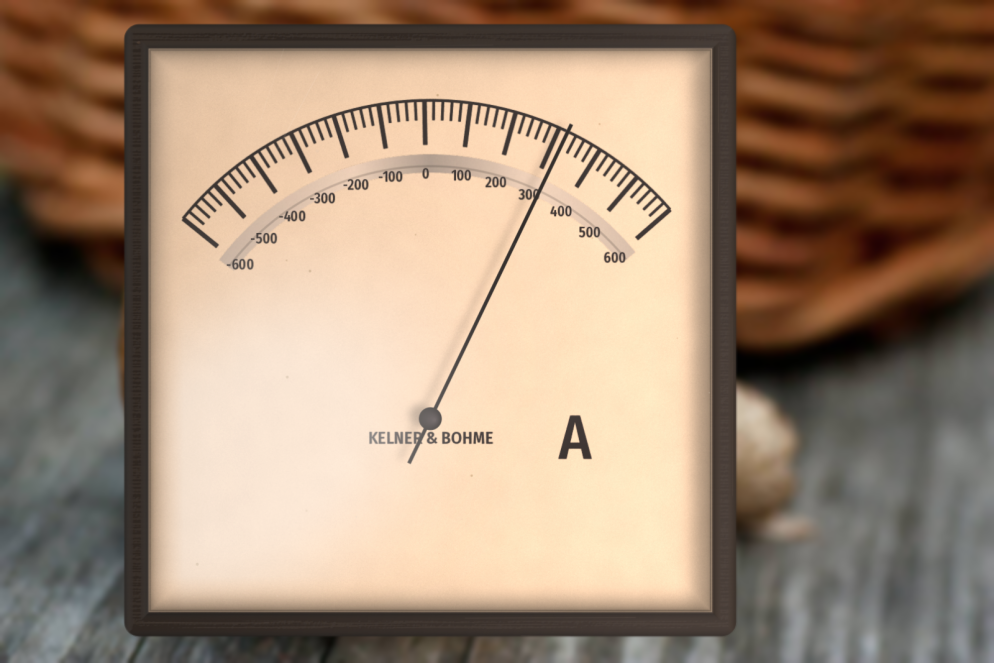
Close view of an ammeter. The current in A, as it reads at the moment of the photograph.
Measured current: 320 A
